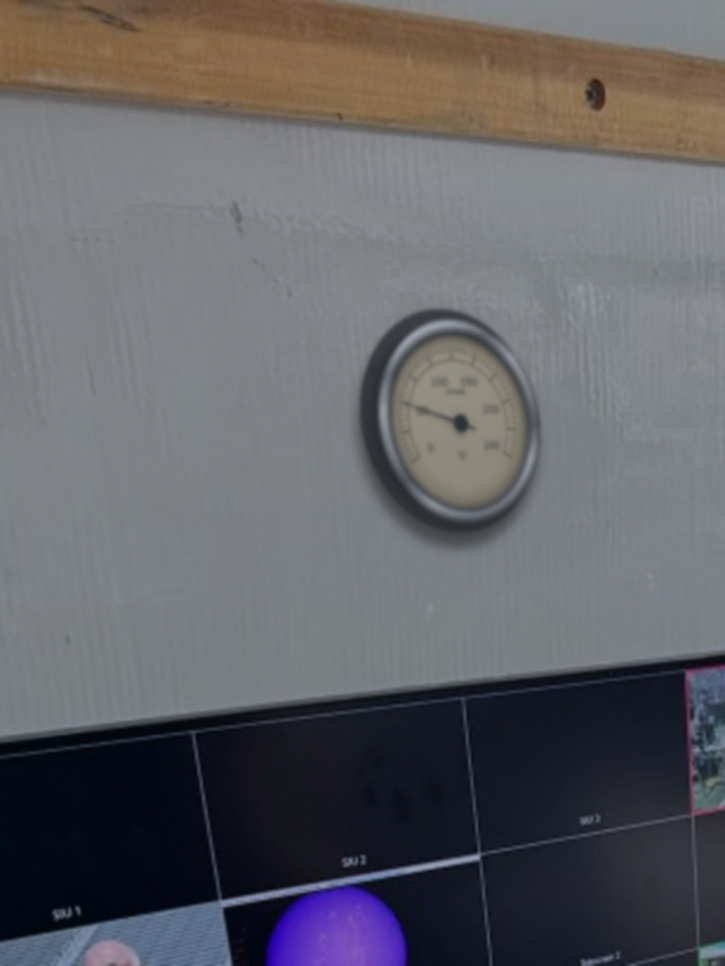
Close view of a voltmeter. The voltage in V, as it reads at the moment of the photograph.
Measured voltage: 50 V
